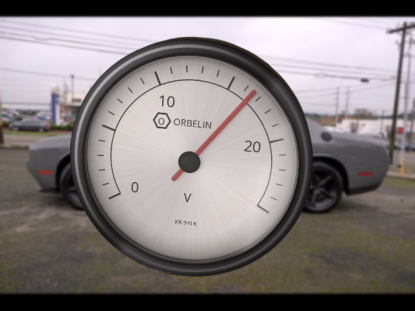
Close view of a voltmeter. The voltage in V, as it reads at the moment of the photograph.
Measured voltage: 16.5 V
